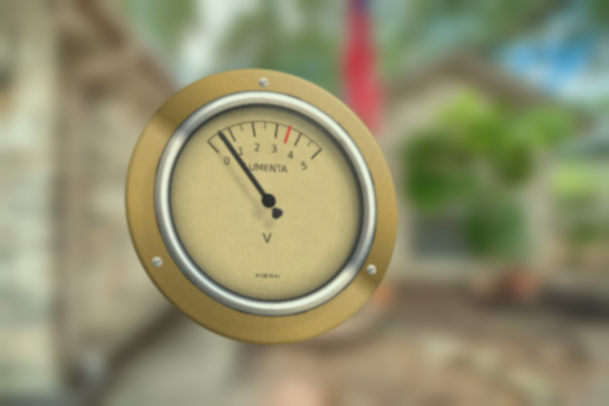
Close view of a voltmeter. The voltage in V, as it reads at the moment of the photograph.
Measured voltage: 0.5 V
